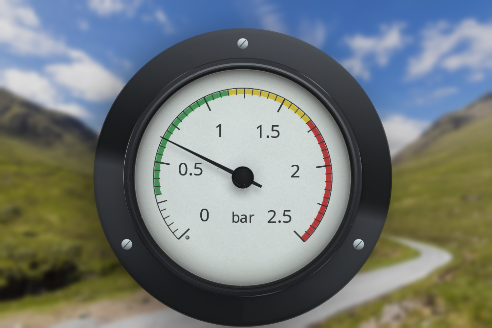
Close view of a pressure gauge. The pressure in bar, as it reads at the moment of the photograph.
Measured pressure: 0.65 bar
